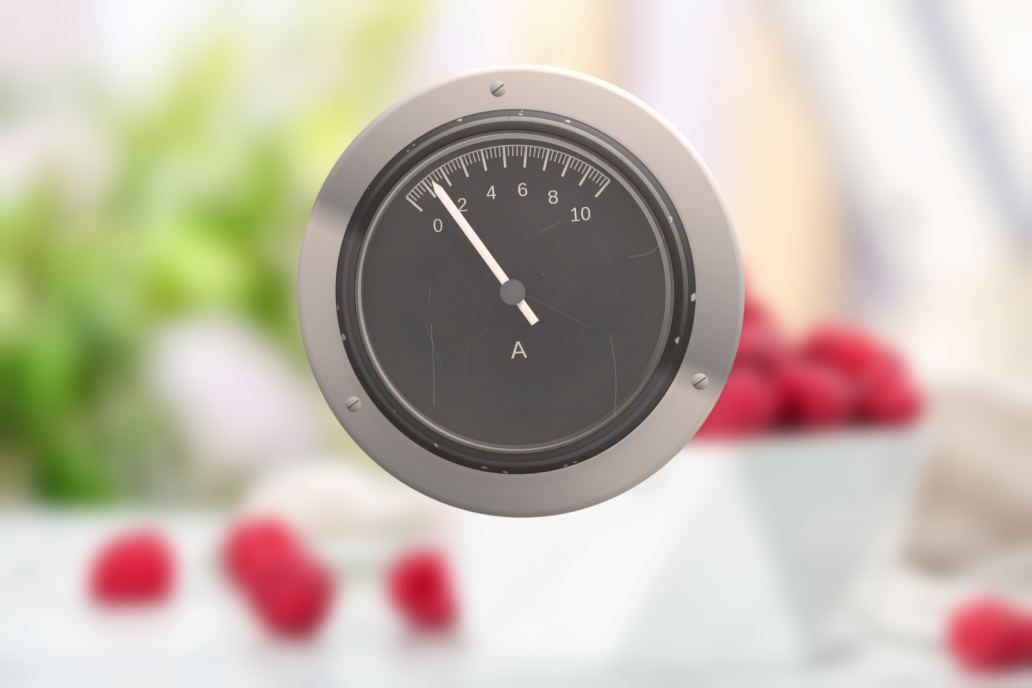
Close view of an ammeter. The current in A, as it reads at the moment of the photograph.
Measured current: 1.4 A
